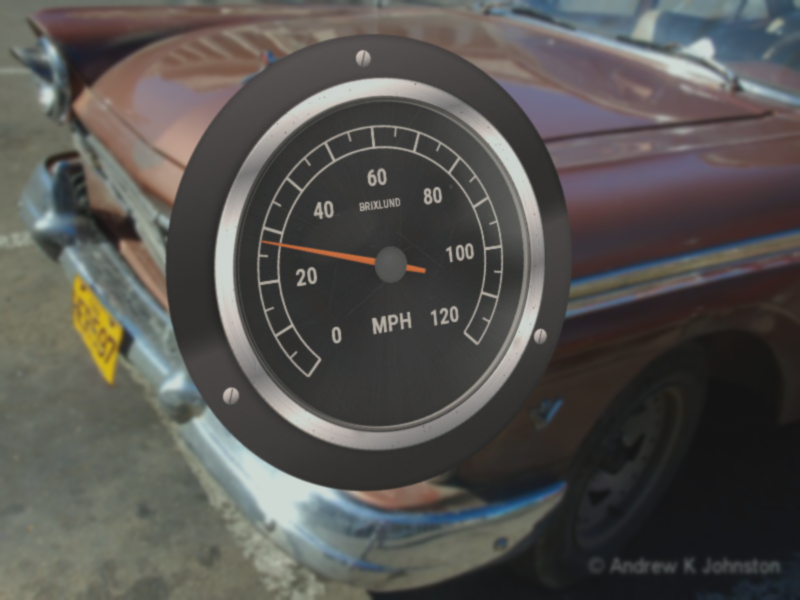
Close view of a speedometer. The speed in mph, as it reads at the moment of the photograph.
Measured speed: 27.5 mph
